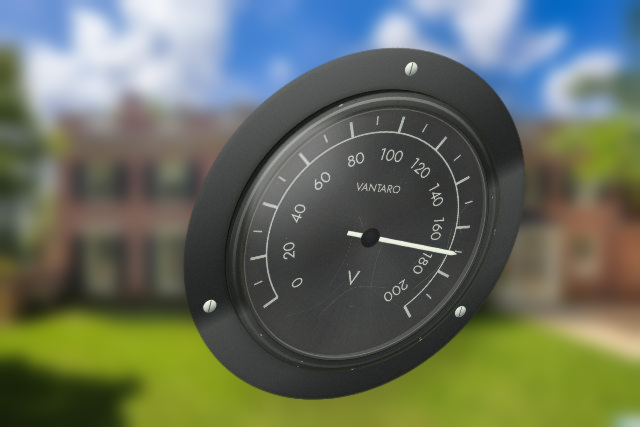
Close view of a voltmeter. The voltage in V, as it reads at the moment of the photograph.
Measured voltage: 170 V
